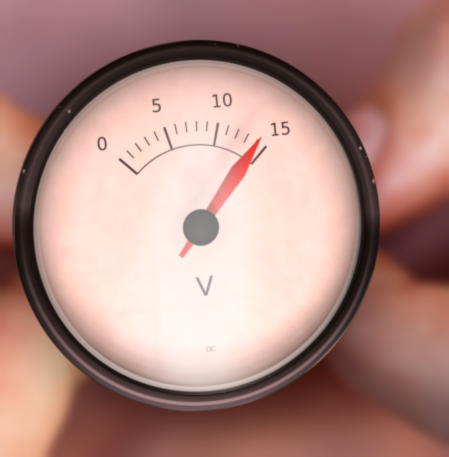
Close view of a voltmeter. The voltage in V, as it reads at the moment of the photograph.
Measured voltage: 14 V
